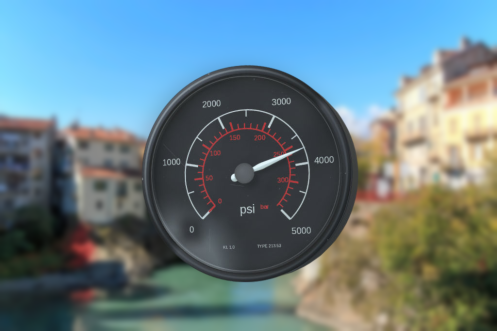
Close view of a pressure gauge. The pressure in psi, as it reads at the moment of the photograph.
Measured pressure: 3750 psi
